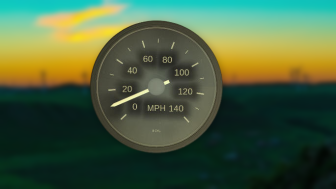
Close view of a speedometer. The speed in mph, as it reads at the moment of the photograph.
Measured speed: 10 mph
